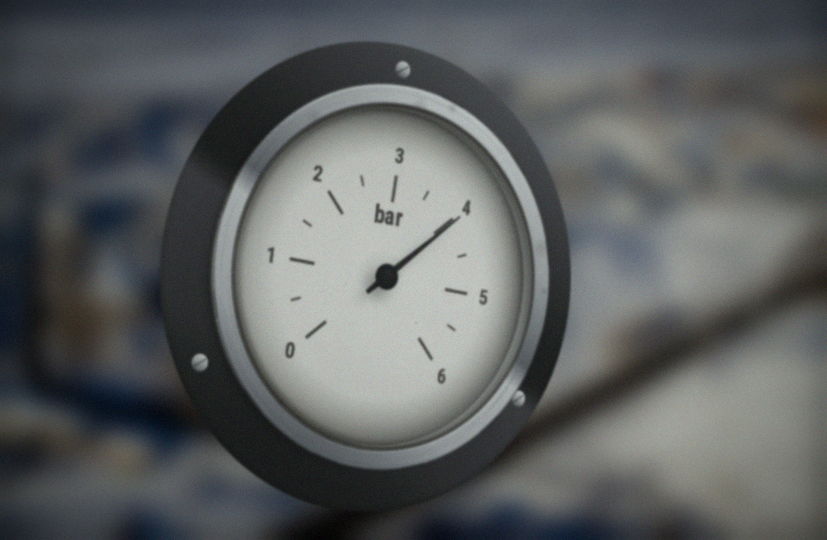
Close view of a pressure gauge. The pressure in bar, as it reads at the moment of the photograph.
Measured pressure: 4 bar
